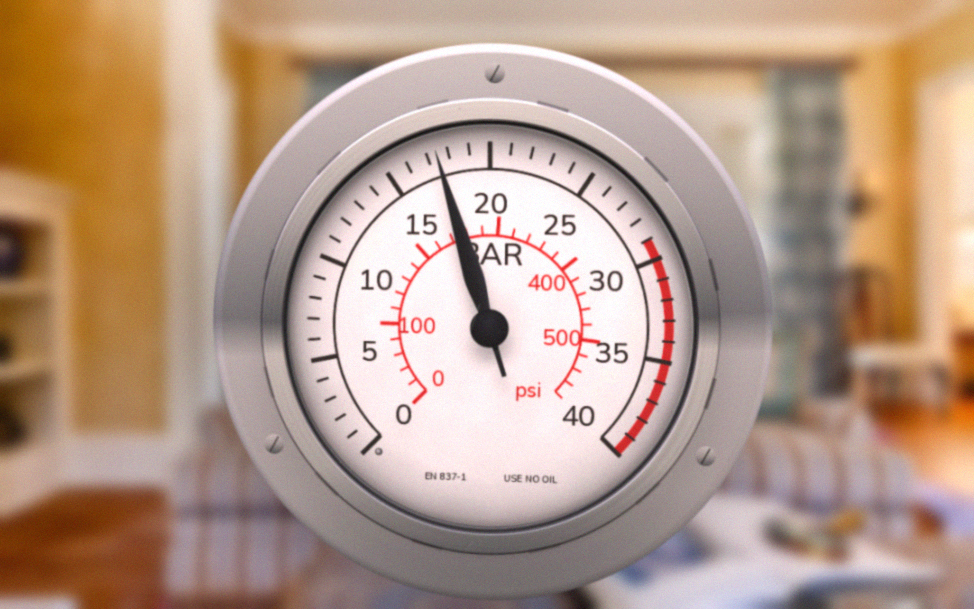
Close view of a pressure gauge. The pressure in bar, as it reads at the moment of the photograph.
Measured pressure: 17.5 bar
